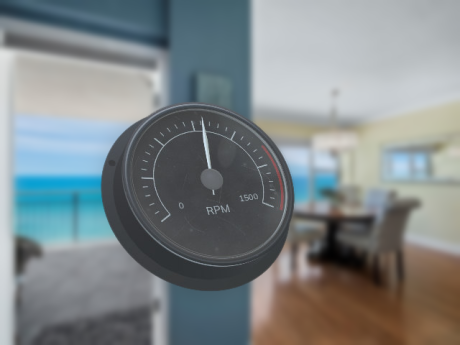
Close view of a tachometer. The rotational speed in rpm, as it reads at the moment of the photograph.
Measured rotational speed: 800 rpm
